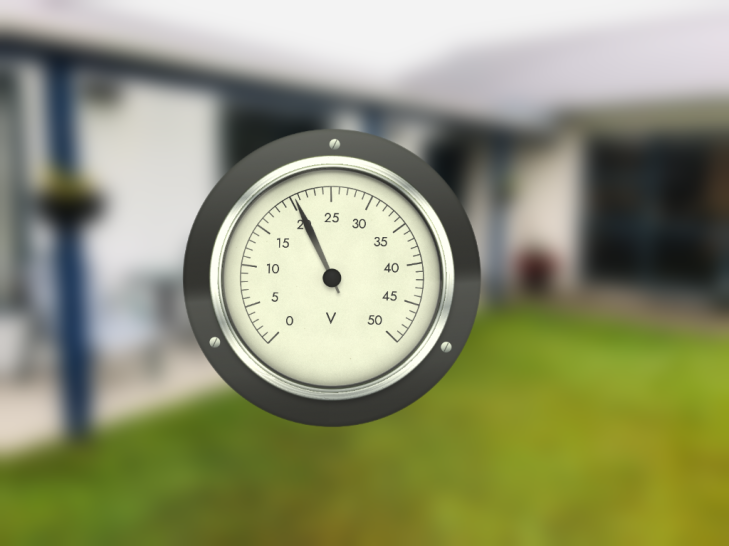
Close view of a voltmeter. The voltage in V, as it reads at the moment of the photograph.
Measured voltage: 20.5 V
